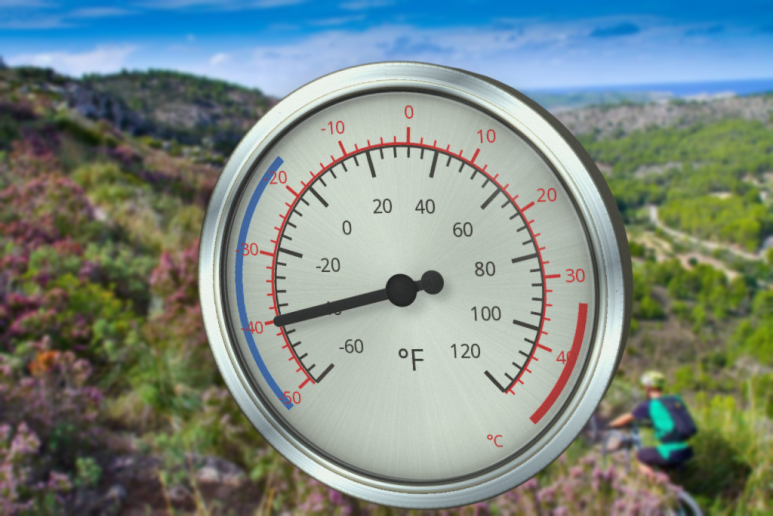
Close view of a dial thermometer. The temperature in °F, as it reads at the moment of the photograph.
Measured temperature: -40 °F
